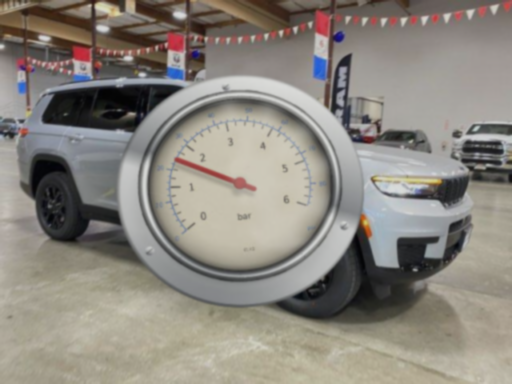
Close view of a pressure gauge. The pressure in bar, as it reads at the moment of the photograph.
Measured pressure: 1.6 bar
